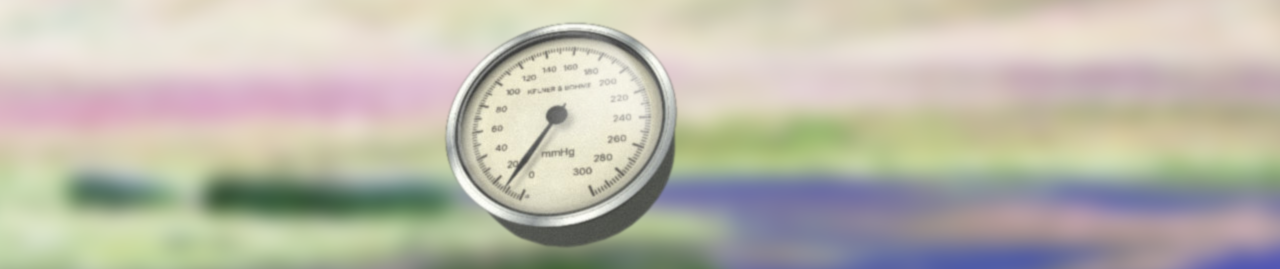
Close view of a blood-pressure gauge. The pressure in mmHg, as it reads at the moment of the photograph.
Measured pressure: 10 mmHg
